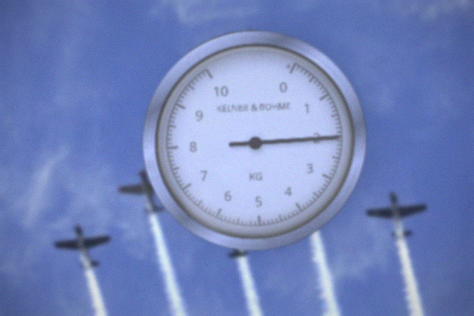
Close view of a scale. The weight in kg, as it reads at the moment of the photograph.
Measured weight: 2 kg
